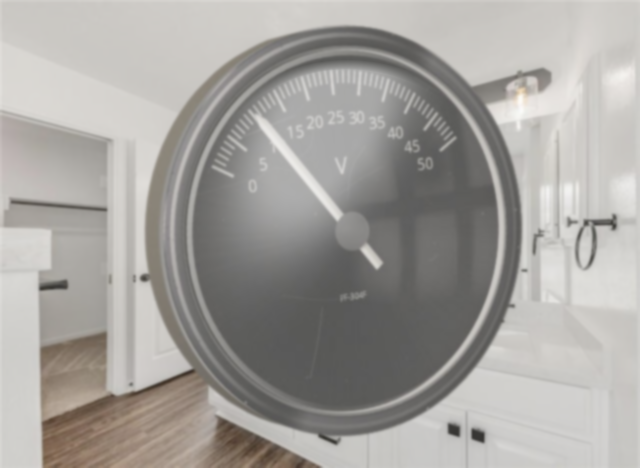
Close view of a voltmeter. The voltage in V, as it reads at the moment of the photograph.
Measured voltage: 10 V
